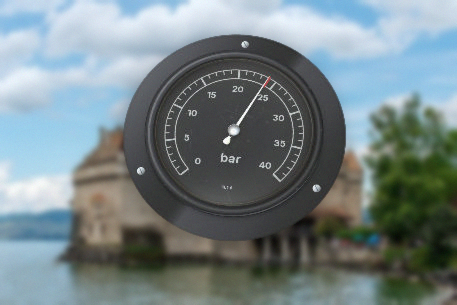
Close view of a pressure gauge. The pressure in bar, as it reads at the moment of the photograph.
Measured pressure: 24 bar
